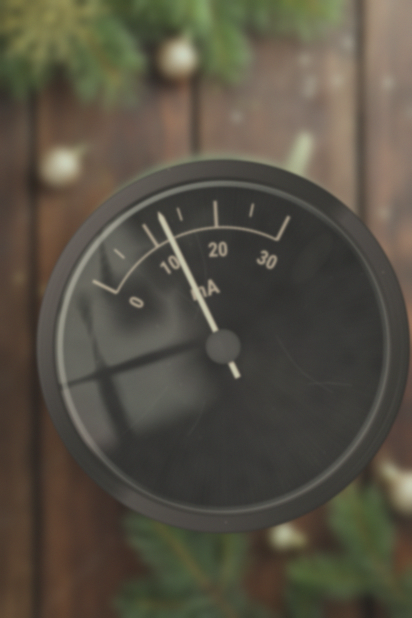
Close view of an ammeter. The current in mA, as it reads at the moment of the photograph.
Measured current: 12.5 mA
